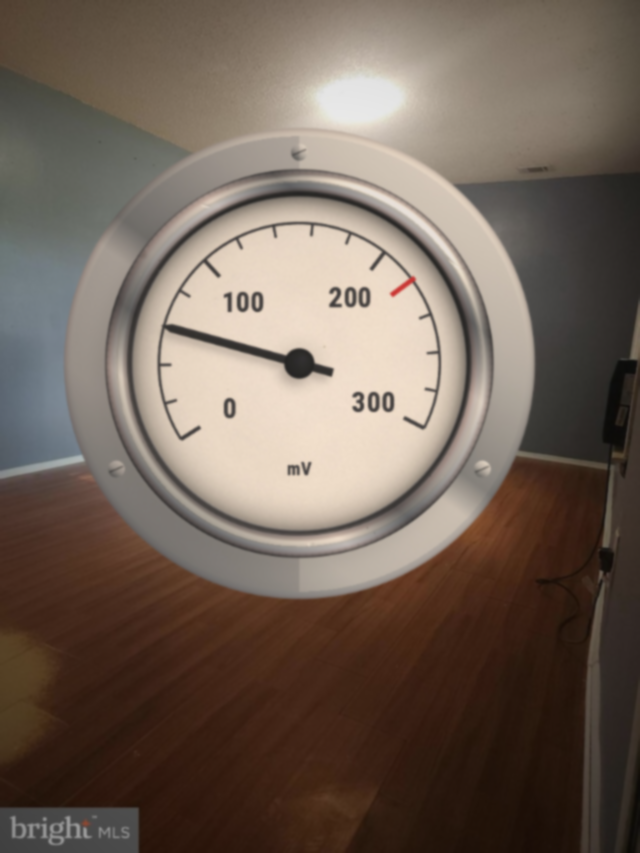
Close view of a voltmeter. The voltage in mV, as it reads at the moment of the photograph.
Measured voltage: 60 mV
